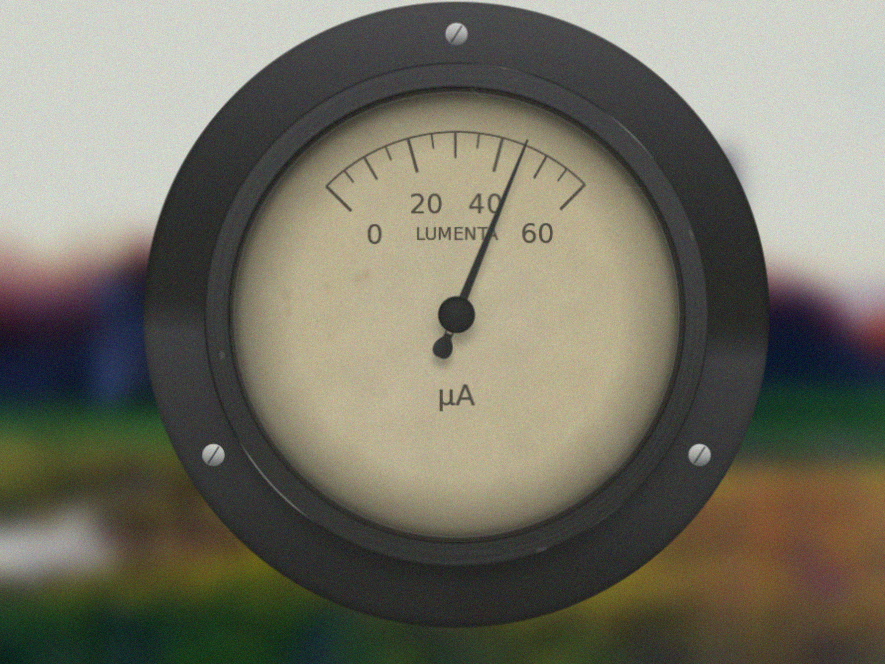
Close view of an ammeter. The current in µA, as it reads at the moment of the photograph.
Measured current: 45 µA
